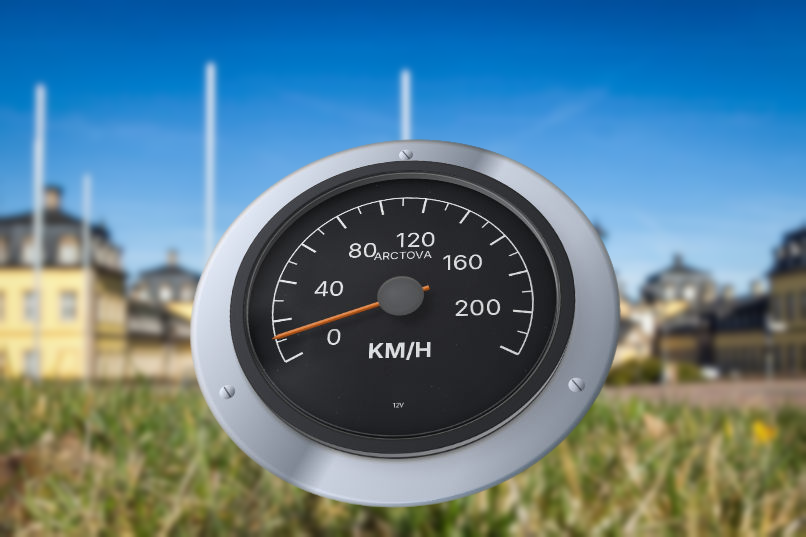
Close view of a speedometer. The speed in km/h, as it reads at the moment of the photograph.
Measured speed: 10 km/h
